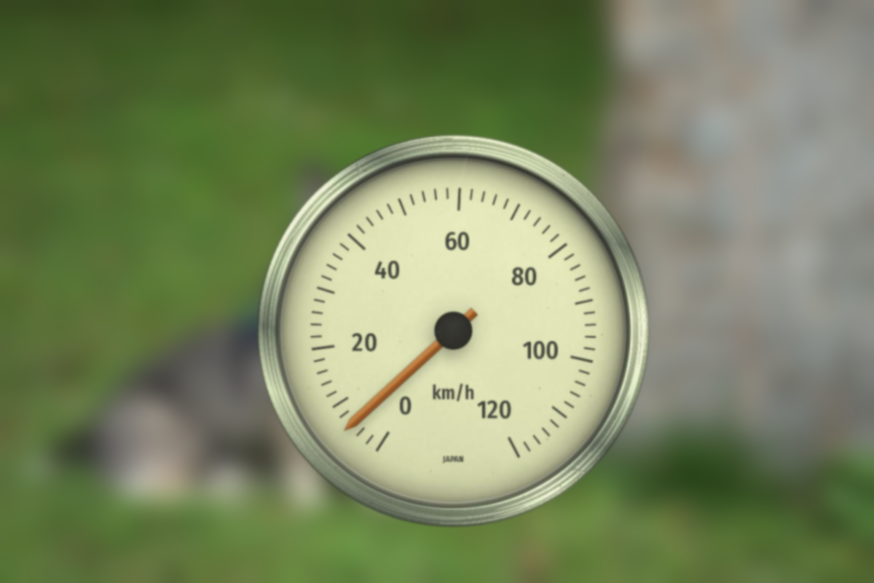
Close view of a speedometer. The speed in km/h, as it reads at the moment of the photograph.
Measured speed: 6 km/h
